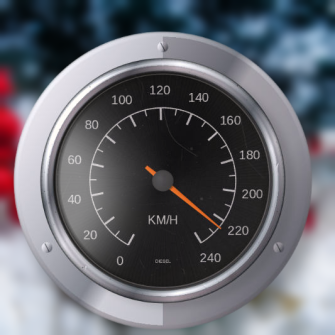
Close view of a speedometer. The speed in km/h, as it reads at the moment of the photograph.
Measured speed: 225 km/h
